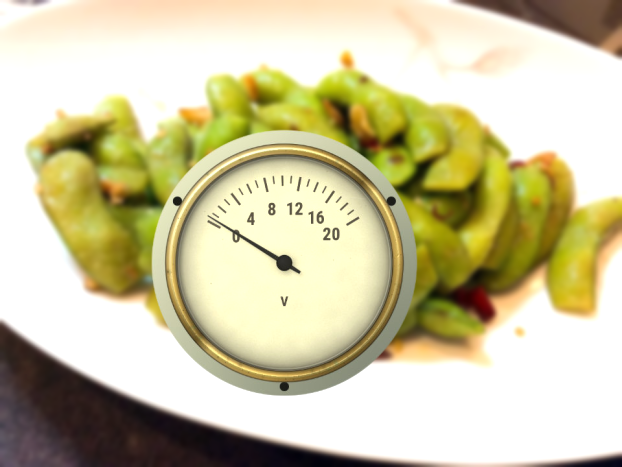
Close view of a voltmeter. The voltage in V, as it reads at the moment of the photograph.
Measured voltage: 0.5 V
